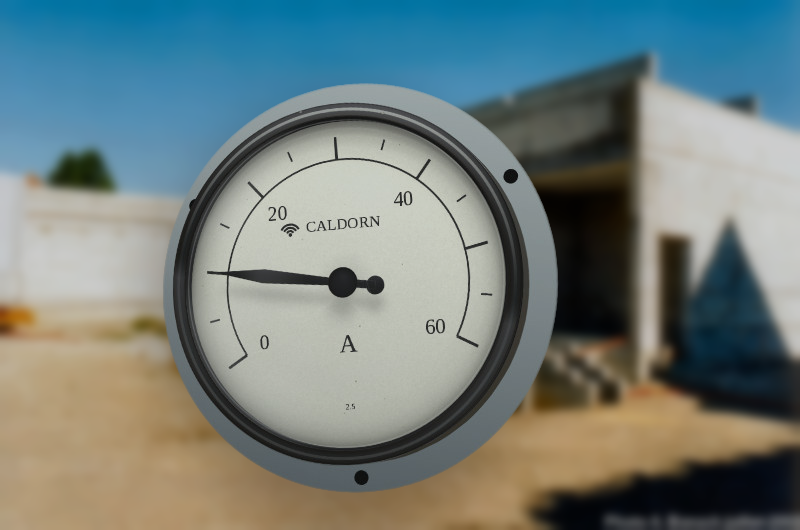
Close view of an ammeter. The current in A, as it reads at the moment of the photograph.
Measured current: 10 A
